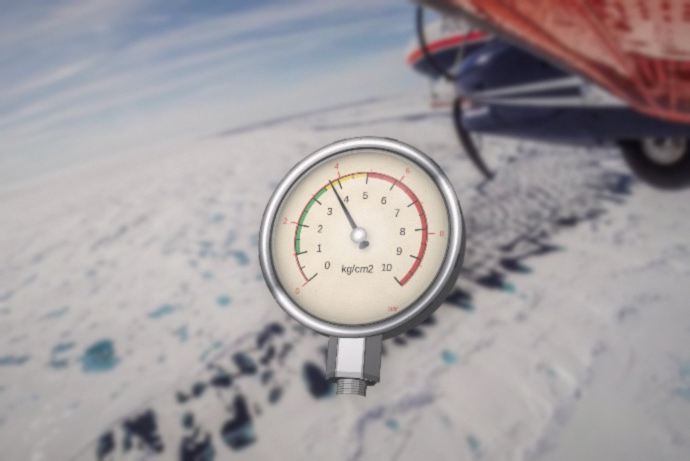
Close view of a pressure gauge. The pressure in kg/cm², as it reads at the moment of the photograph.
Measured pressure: 3.75 kg/cm²
